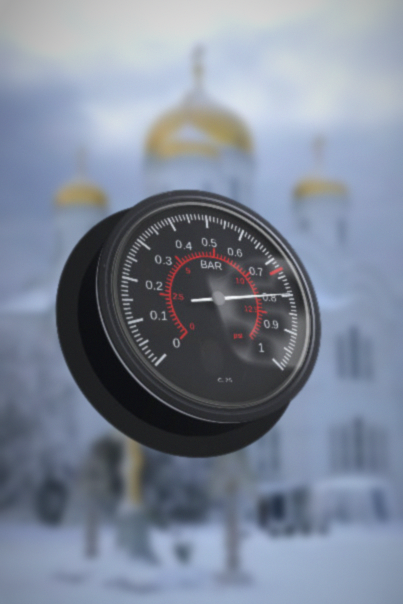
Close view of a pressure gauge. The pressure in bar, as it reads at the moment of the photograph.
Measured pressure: 0.8 bar
